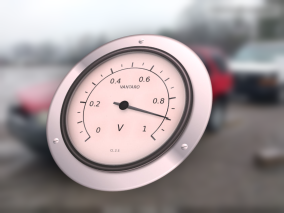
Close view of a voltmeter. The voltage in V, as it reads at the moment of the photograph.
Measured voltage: 0.9 V
